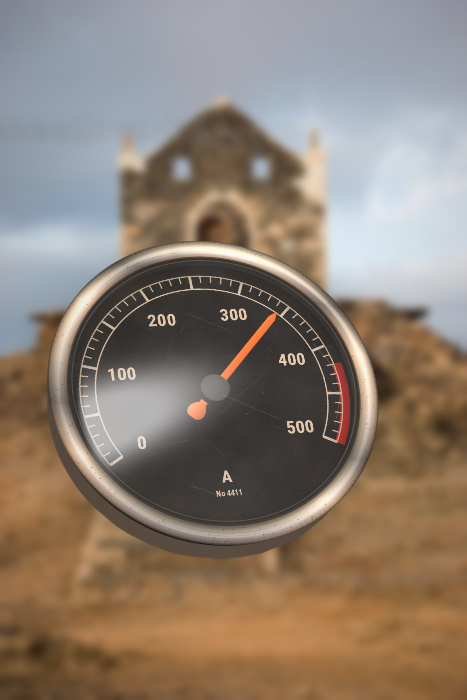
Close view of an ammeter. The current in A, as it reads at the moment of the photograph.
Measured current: 345 A
